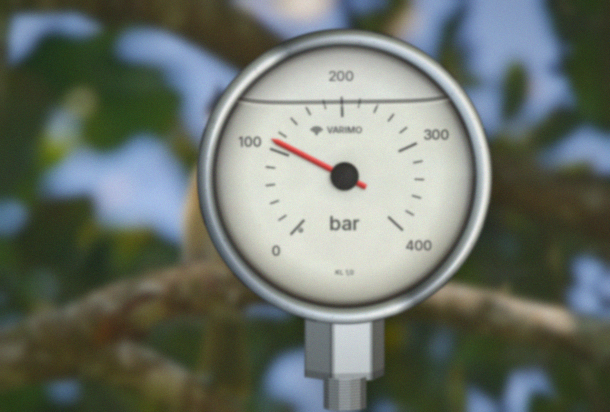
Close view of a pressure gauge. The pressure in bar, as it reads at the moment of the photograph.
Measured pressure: 110 bar
